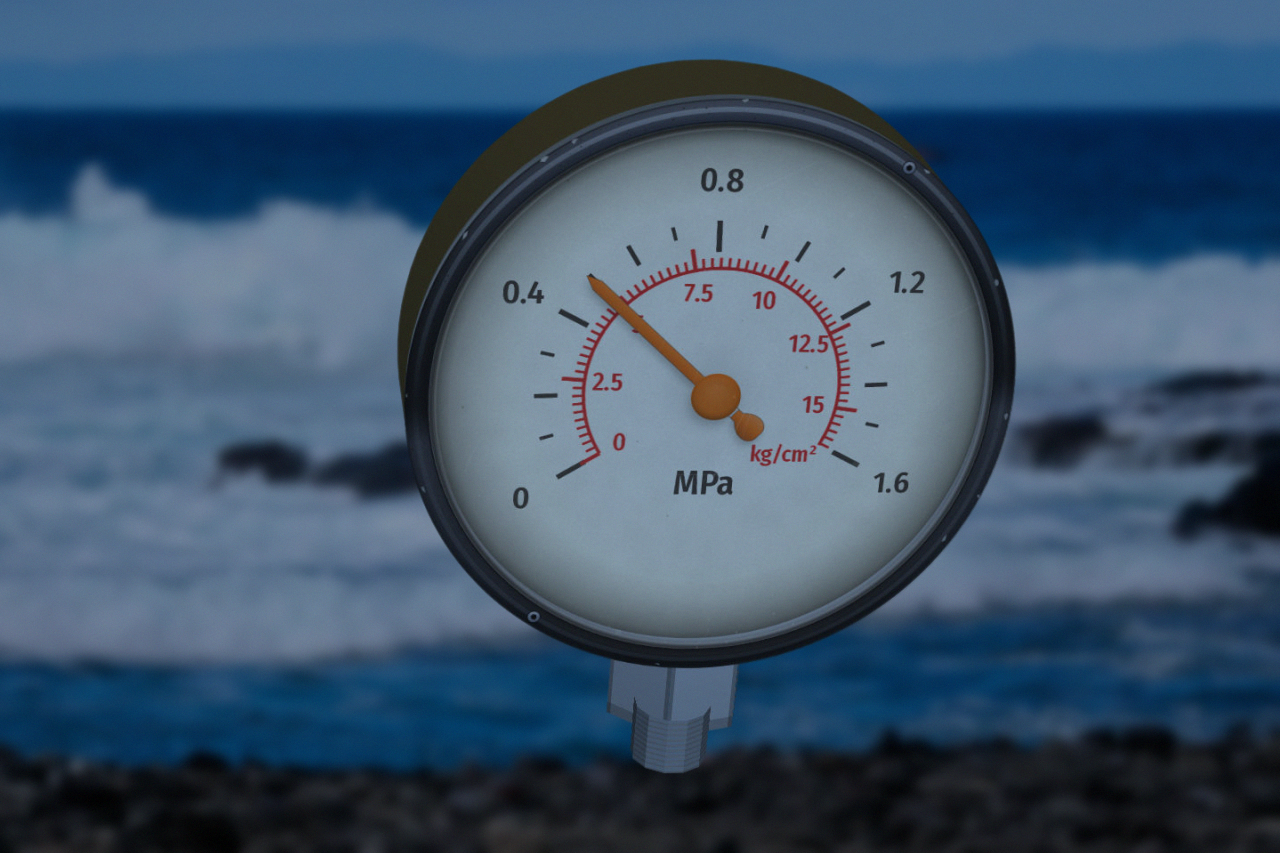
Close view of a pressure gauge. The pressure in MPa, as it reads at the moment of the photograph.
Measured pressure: 0.5 MPa
